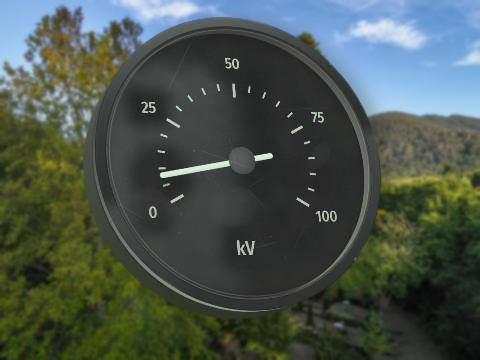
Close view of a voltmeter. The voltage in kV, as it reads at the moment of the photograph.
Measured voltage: 7.5 kV
